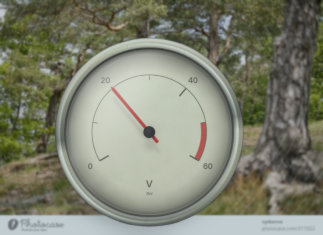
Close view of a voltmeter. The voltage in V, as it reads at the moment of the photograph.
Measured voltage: 20 V
